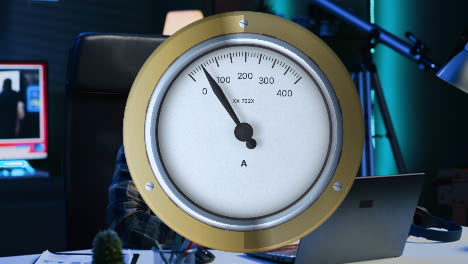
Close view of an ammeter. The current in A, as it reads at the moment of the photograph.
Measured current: 50 A
